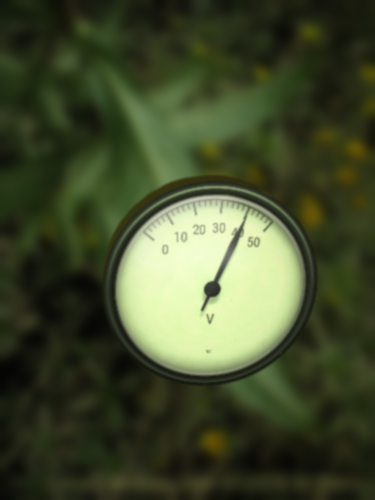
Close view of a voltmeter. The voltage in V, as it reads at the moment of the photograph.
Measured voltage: 40 V
